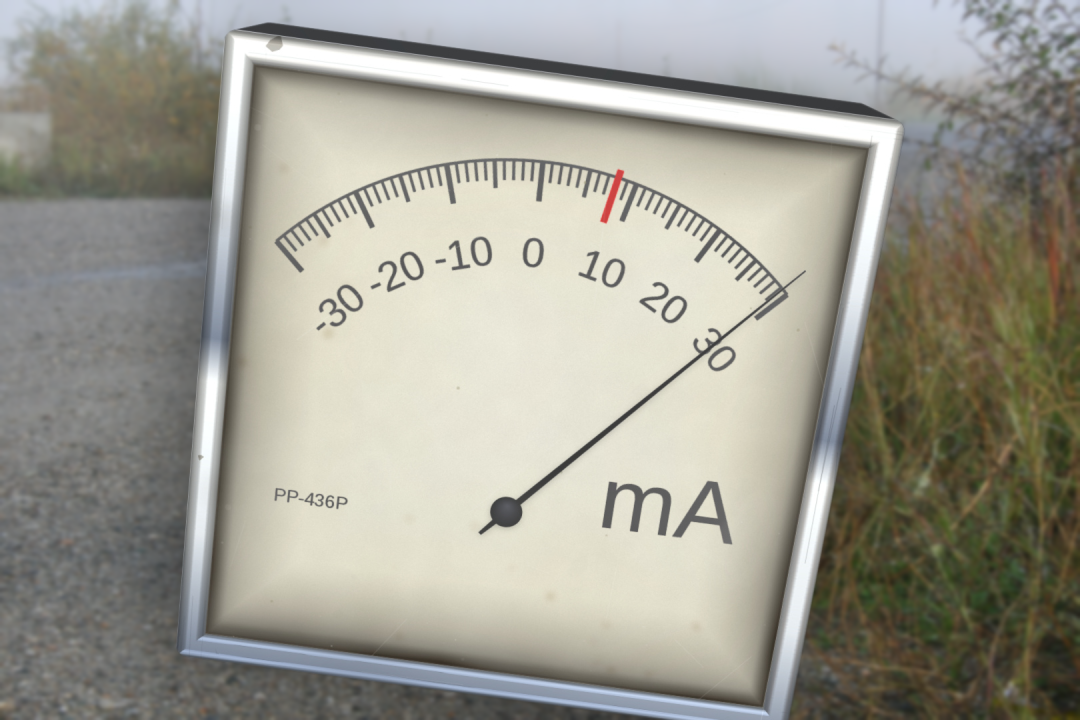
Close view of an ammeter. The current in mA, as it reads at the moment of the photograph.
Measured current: 29 mA
